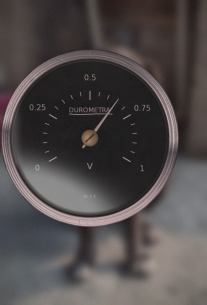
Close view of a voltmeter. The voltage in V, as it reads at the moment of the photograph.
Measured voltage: 0.65 V
